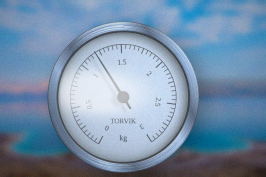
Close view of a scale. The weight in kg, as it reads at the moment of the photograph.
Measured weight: 1.2 kg
